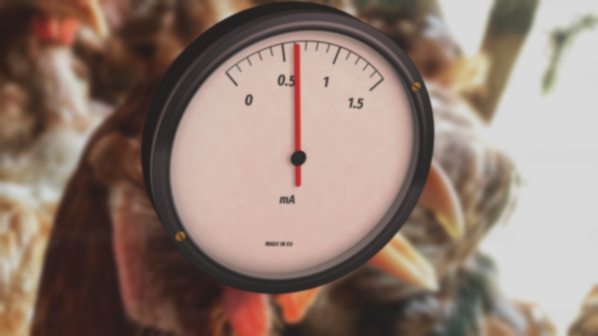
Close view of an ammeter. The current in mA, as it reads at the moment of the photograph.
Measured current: 0.6 mA
